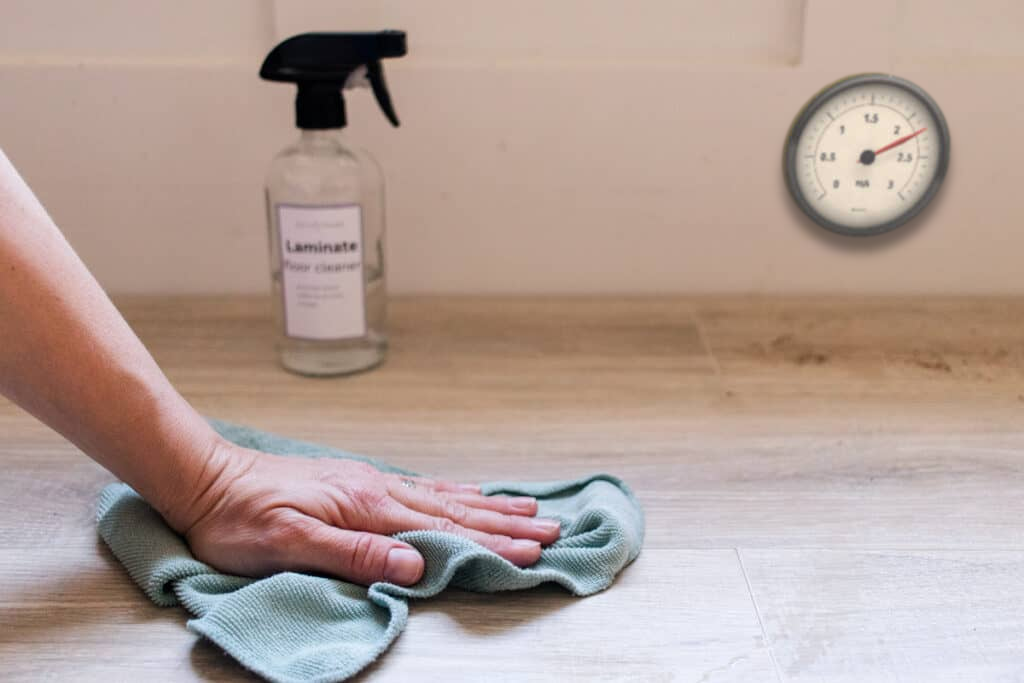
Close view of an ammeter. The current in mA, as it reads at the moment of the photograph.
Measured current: 2.2 mA
